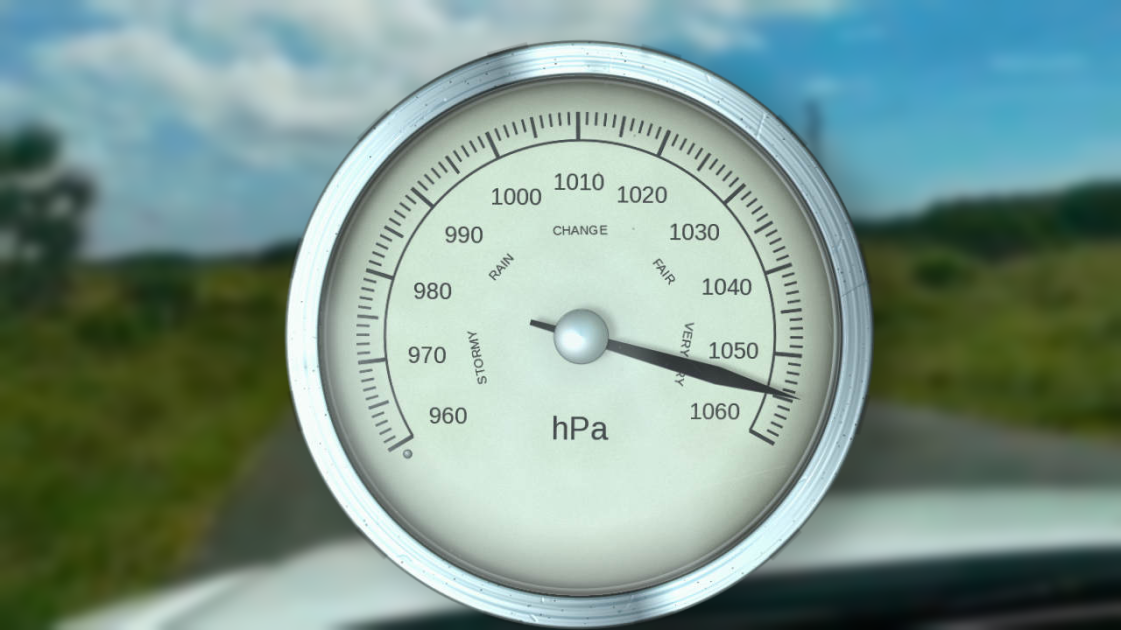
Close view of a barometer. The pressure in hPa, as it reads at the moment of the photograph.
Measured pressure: 1054.5 hPa
